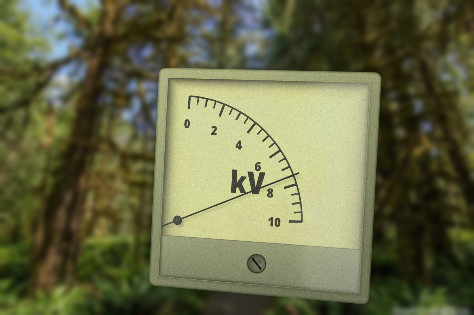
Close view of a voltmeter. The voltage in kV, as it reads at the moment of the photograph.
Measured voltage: 7.5 kV
